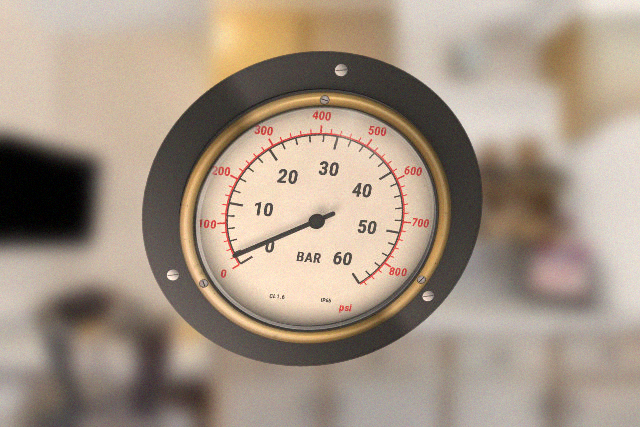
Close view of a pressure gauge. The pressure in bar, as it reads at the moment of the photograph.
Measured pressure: 2 bar
